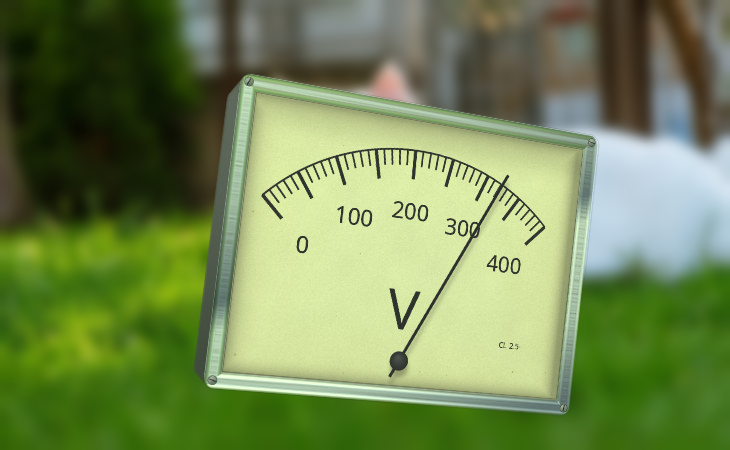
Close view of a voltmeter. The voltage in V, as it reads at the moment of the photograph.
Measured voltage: 320 V
